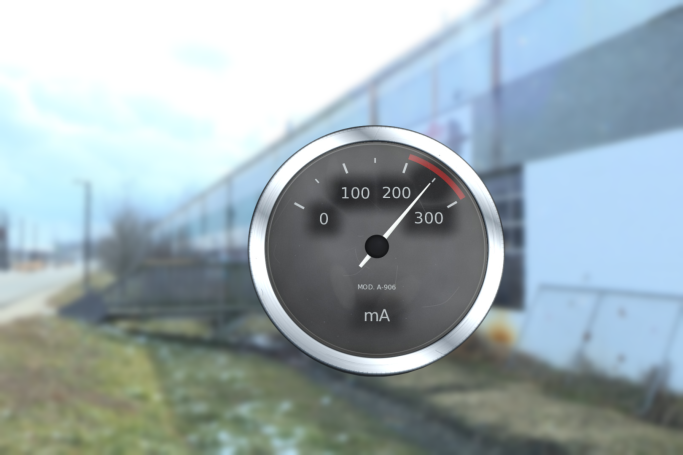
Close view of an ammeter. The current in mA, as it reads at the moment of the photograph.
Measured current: 250 mA
